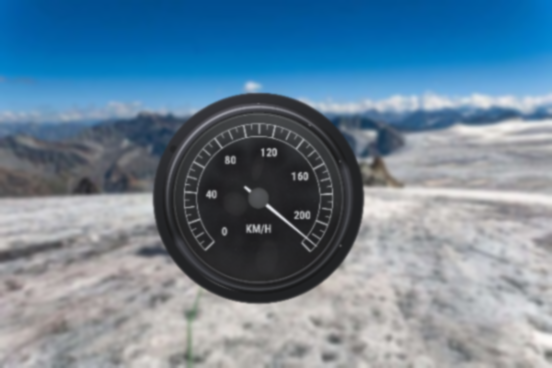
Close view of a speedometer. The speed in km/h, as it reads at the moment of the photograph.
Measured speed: 215 km/h
